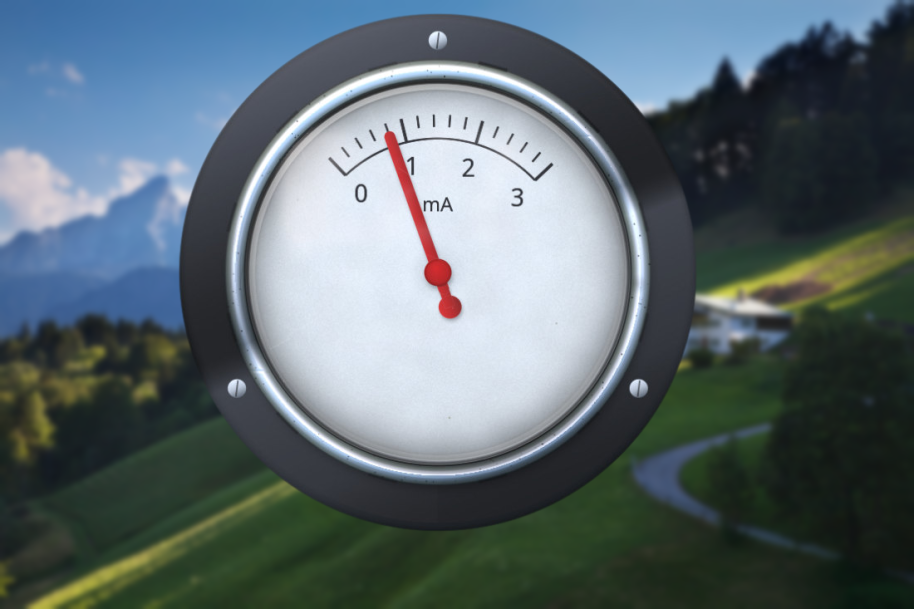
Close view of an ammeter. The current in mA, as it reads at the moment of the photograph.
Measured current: 0.8 mA
